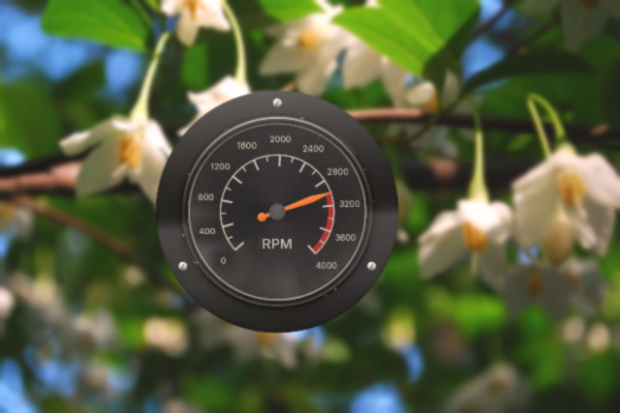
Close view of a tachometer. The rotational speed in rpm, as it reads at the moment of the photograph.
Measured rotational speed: 3000 rpm
